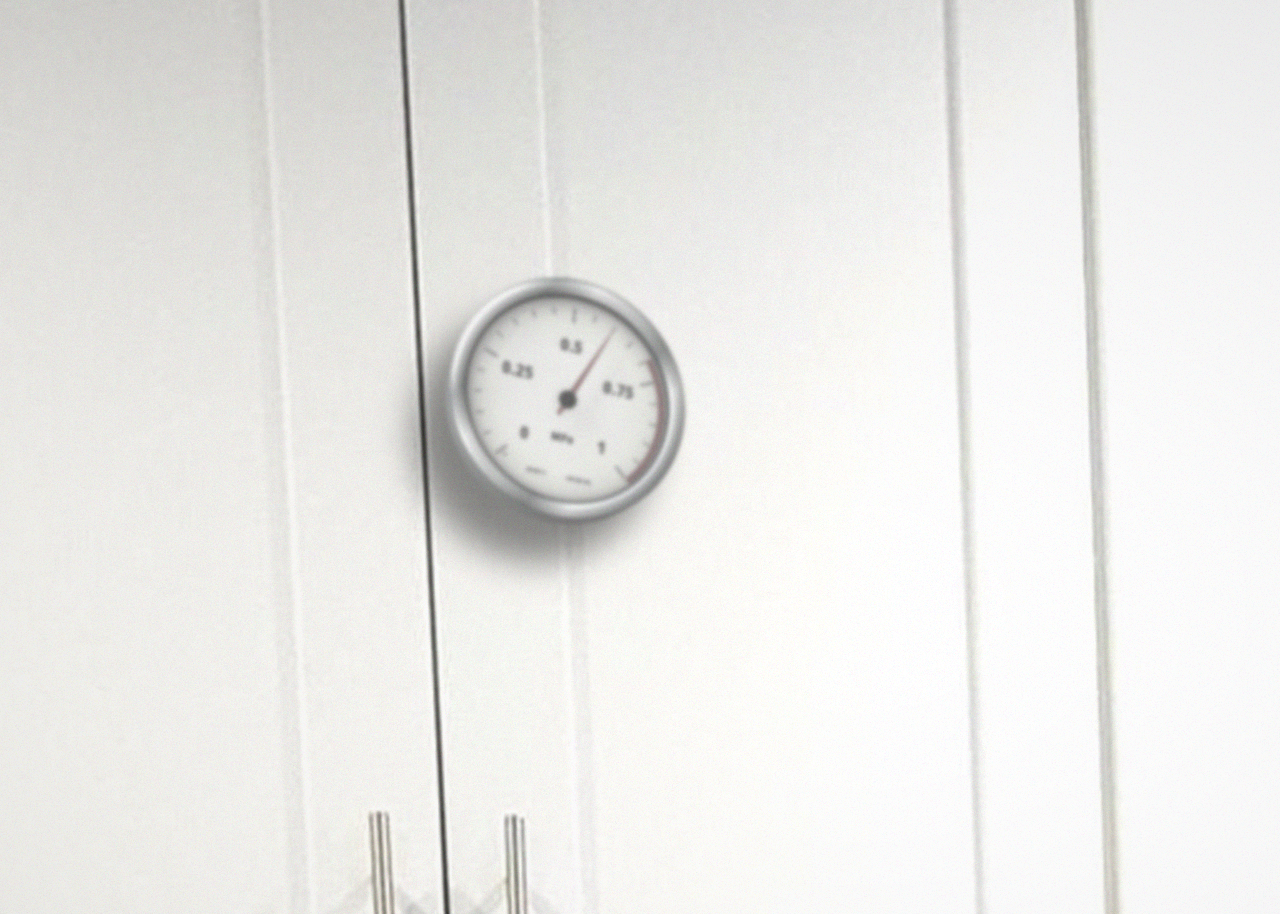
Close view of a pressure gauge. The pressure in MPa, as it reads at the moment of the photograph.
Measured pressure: 0.6 MPa
